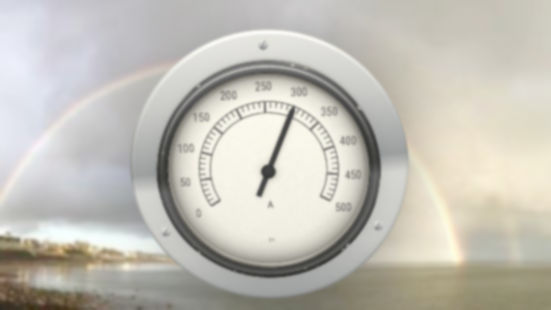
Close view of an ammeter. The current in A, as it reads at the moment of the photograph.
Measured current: 300 A
